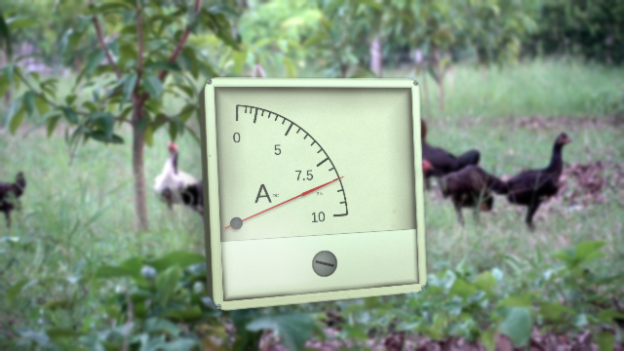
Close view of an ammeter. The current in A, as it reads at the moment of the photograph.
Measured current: 8.5 A
